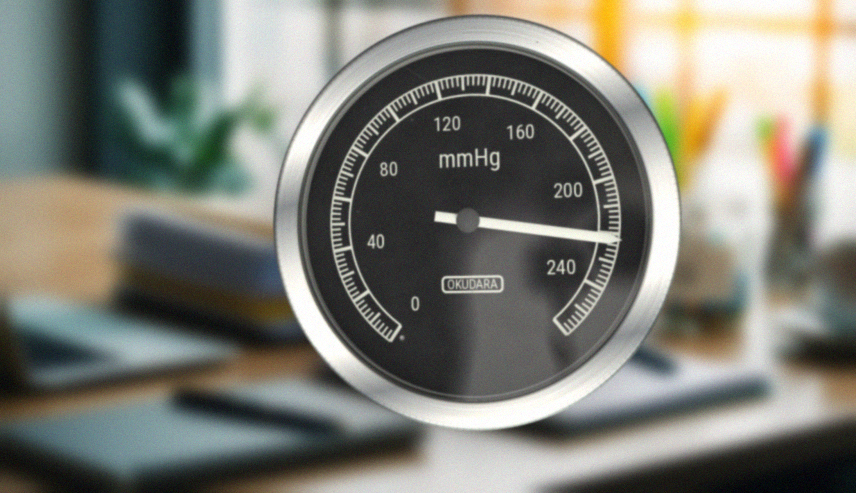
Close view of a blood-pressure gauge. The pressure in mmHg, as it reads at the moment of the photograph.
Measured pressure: 222 mmHg
